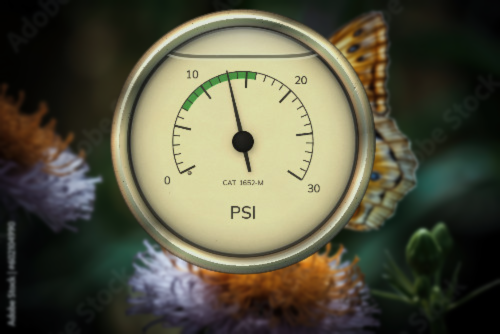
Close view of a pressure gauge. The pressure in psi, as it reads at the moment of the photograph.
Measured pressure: 13 psi
